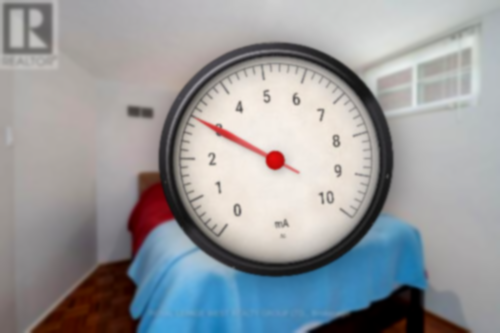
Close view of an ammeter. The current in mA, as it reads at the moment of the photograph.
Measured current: 3 mA
